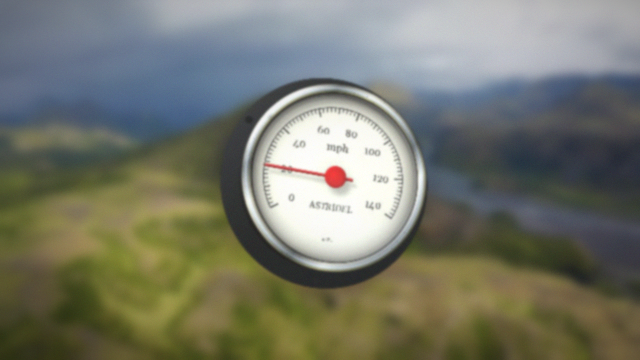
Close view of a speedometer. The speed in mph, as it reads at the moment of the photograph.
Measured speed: 20 mph
